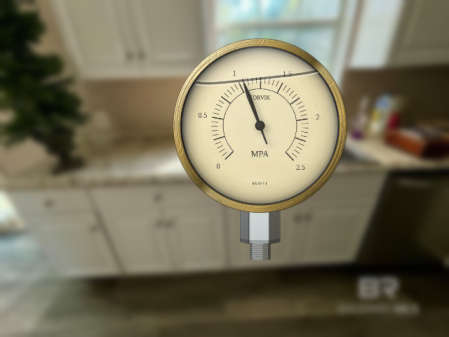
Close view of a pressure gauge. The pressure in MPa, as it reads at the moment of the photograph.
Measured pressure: 1.05 MPa
